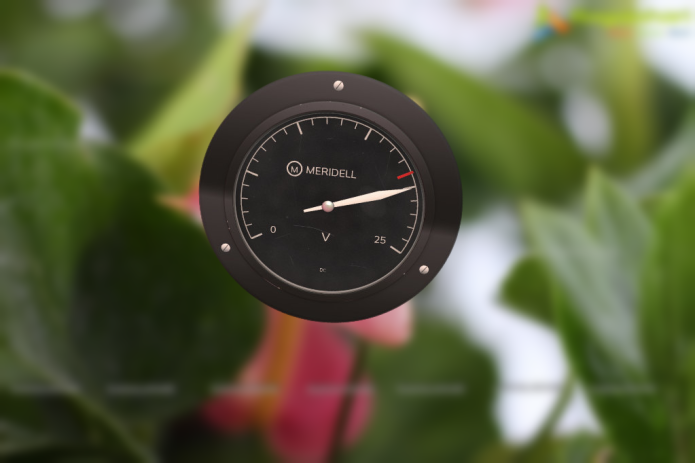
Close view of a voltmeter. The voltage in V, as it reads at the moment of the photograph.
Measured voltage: 20 V
